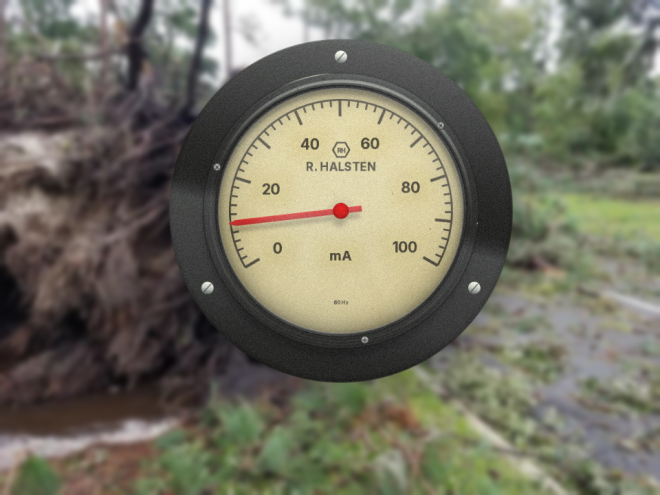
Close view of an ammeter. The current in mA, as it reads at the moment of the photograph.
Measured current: 10 mA
